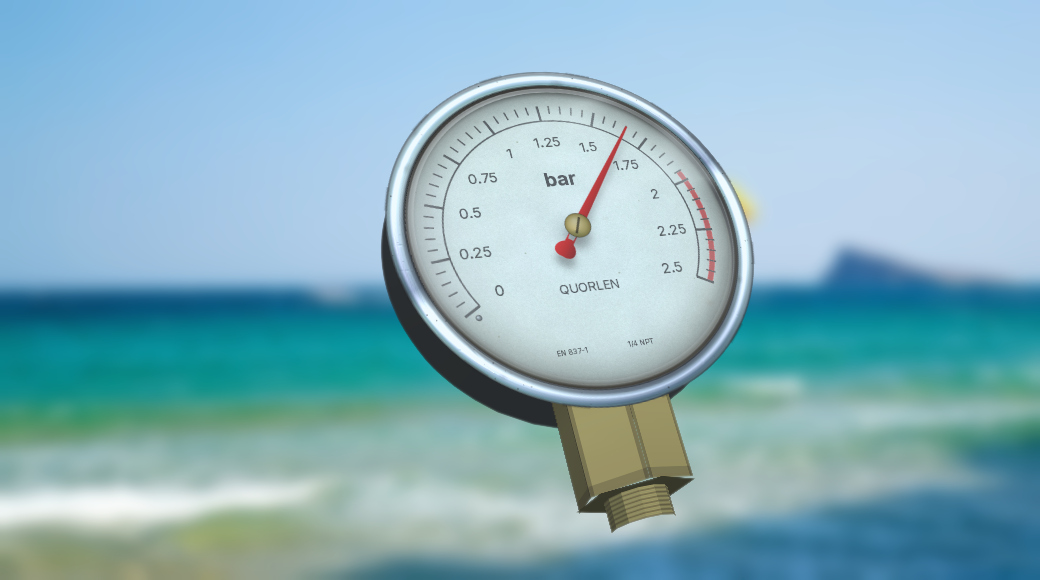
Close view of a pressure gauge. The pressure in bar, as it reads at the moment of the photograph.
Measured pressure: 1.65 bar
